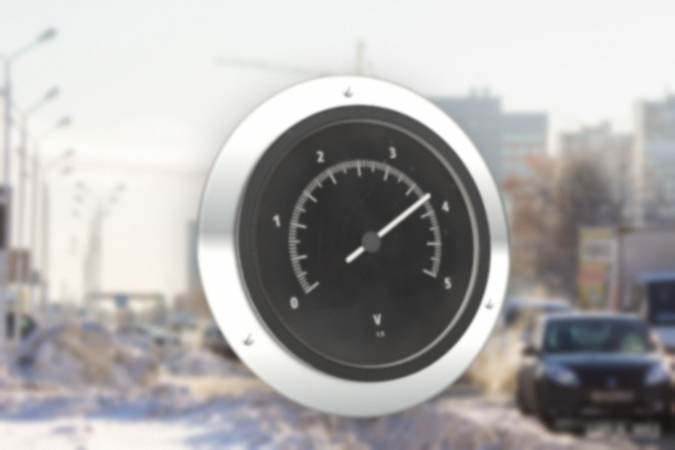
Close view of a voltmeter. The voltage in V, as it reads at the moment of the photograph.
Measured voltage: 3.75 V
